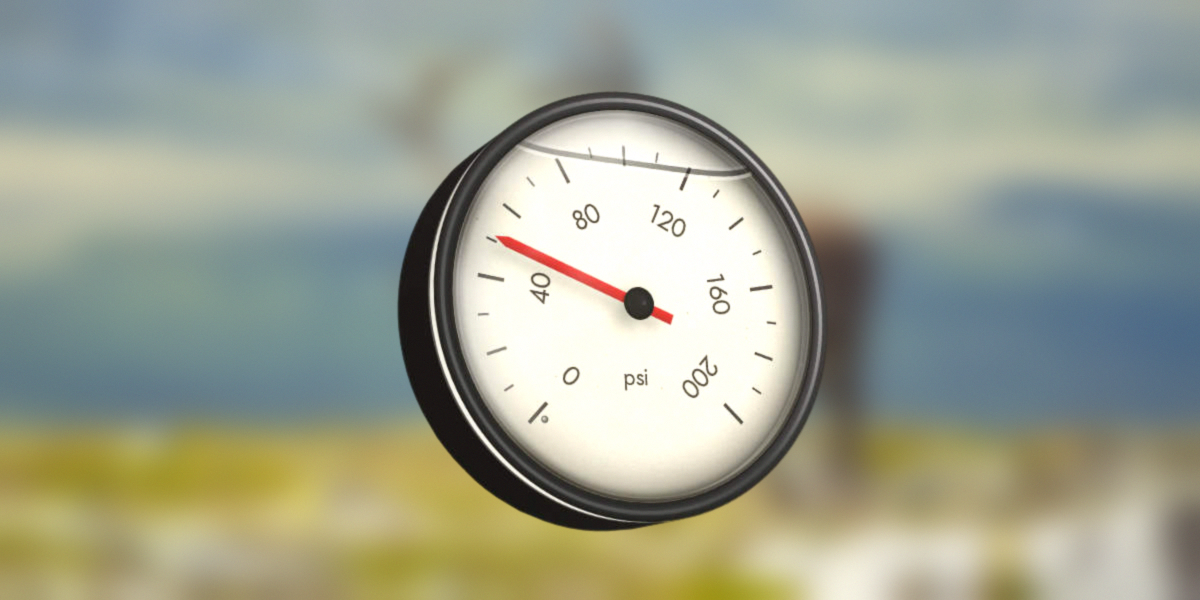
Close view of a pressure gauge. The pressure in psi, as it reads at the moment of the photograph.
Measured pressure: 50 psi
